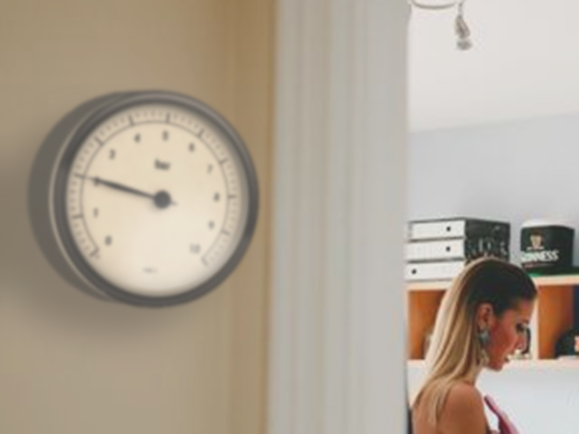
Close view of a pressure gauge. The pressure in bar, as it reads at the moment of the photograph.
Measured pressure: 2 bar
